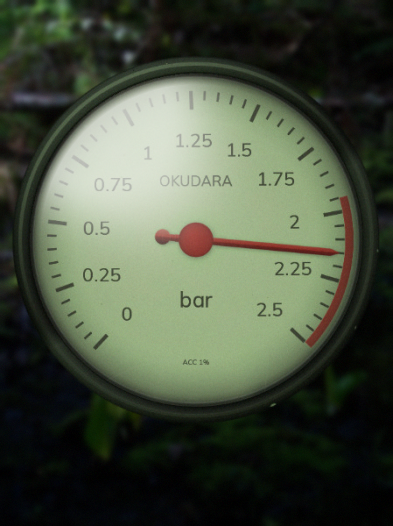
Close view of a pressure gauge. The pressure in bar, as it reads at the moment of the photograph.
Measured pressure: 2.15 bar
